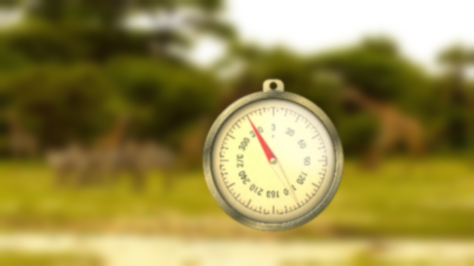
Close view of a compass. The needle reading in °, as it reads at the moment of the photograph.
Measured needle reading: 330 °
